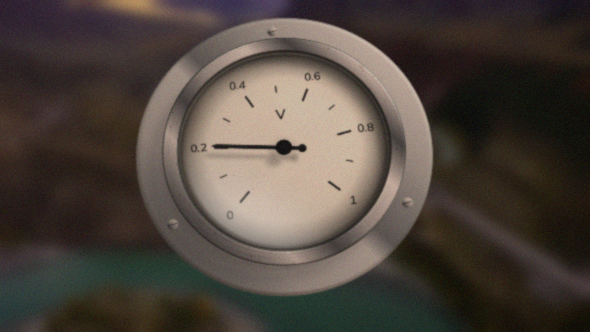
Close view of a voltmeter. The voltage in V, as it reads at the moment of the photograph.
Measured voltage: 0.2 V
